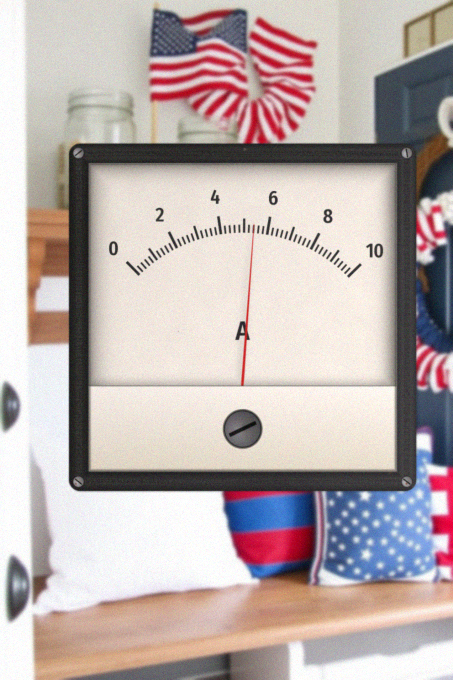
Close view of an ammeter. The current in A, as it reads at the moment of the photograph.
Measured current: 5.4 A
